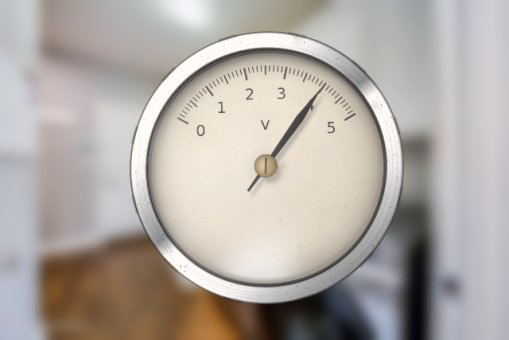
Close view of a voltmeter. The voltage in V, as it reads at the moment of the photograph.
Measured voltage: 4 V
